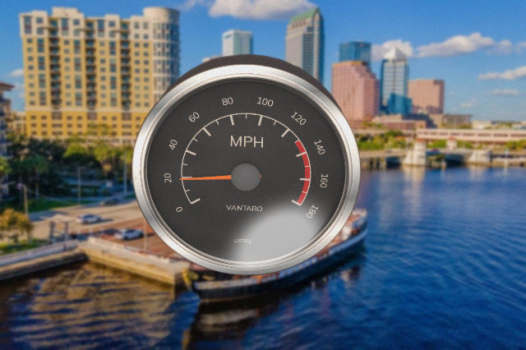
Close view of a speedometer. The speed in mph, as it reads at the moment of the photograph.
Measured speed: 20 mph
